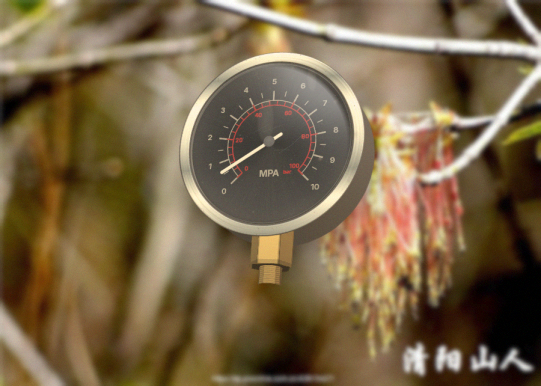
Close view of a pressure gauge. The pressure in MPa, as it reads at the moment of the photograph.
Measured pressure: 0.5 MPa
